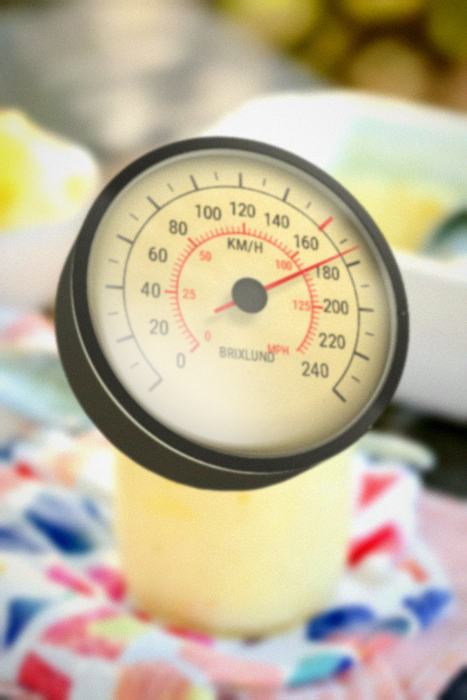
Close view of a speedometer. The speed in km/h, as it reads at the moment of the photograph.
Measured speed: 175 km/h
